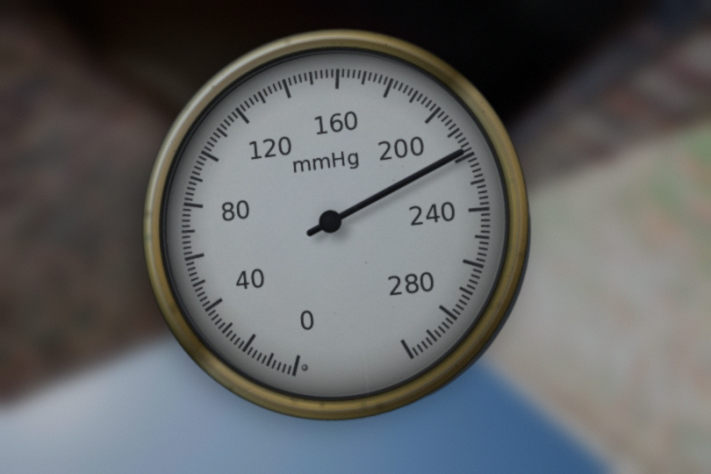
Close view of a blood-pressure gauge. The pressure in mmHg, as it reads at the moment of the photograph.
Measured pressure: 218 mmHg
